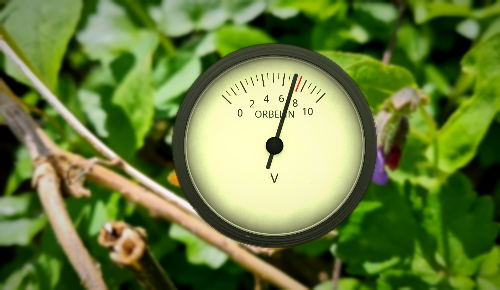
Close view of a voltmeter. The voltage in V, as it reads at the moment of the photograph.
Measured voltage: 7 V
